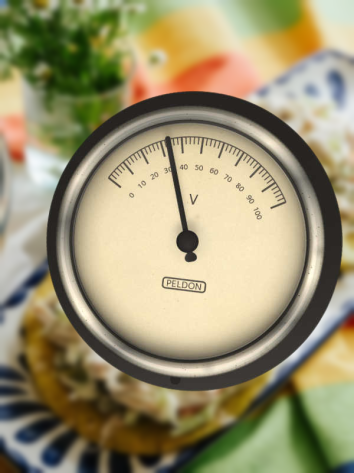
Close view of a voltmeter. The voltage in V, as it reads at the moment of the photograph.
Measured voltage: 34 V
